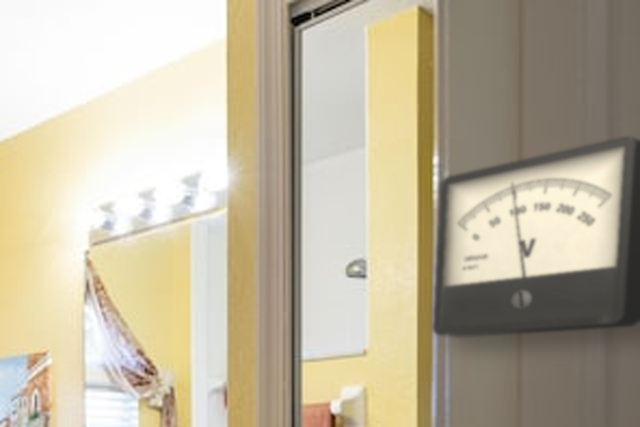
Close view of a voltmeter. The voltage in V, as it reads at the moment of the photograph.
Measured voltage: 100 V
